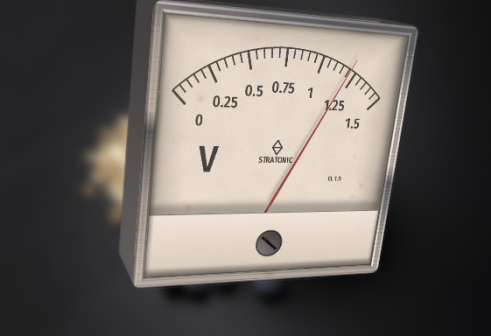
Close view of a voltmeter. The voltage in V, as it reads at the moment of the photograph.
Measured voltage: 1.2 V
